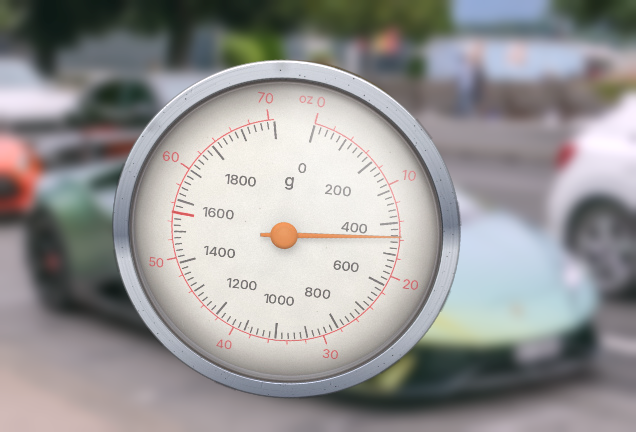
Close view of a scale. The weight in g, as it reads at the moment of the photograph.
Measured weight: 440 g
